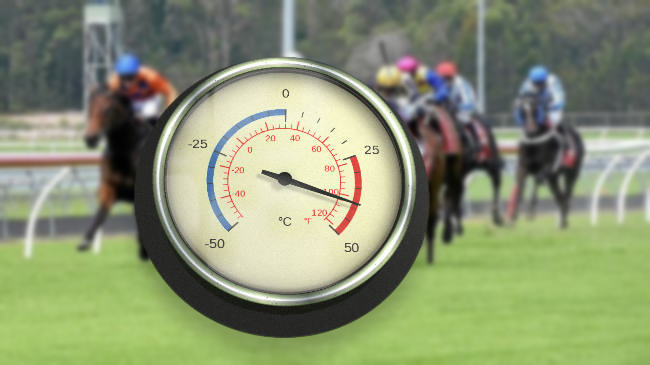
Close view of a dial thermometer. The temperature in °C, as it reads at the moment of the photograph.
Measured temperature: 40 °C
